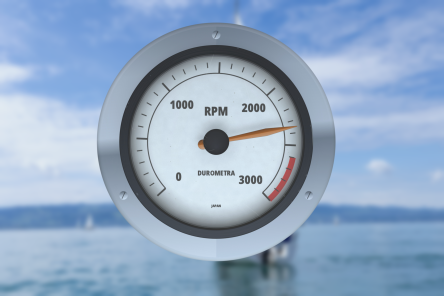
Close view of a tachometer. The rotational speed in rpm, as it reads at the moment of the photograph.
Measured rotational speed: 2350 rpm
